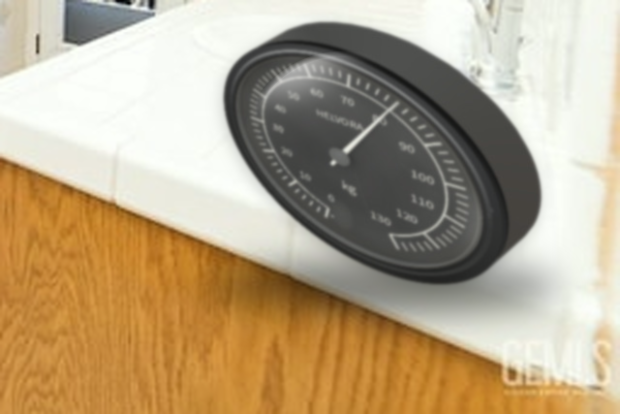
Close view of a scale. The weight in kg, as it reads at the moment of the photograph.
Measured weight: 80 kg
